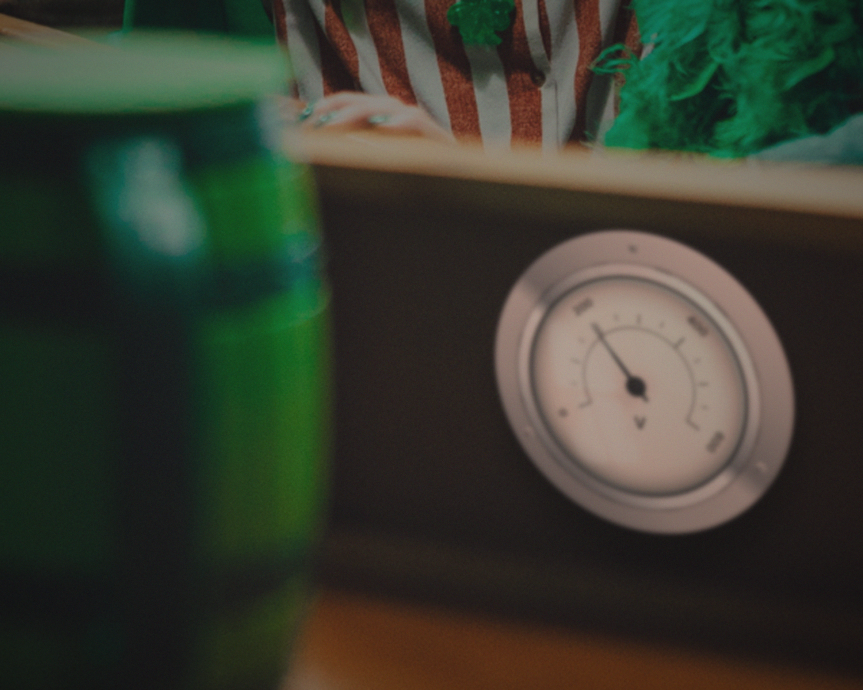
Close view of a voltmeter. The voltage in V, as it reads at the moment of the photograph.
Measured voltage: 200 V
